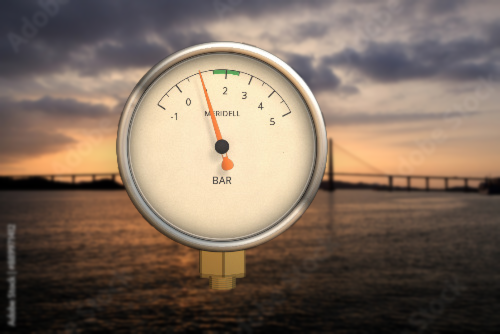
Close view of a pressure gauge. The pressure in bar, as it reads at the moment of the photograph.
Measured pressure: 1 bar
